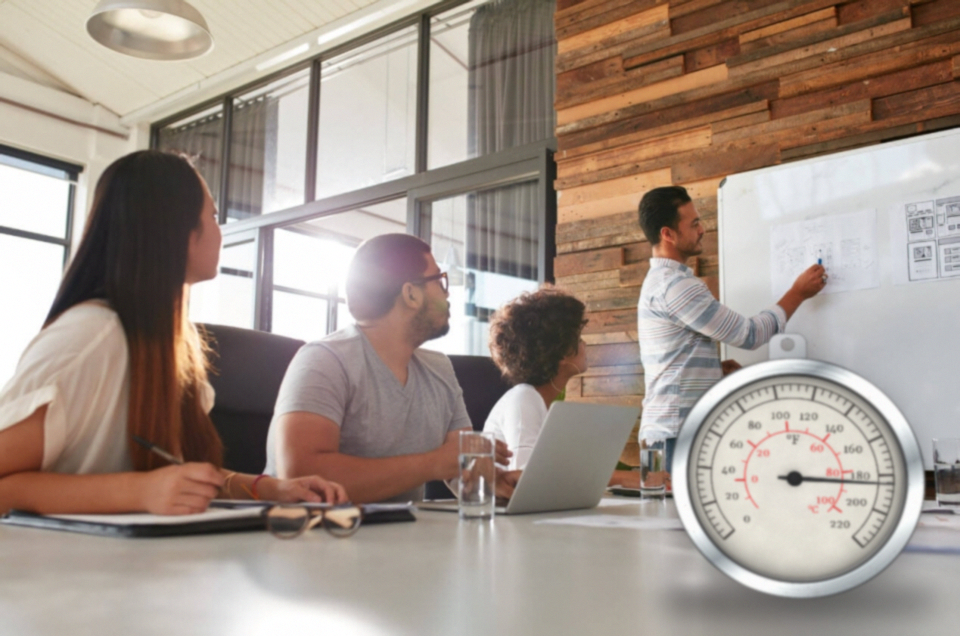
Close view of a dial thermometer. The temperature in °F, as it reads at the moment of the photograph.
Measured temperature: 184 °F
